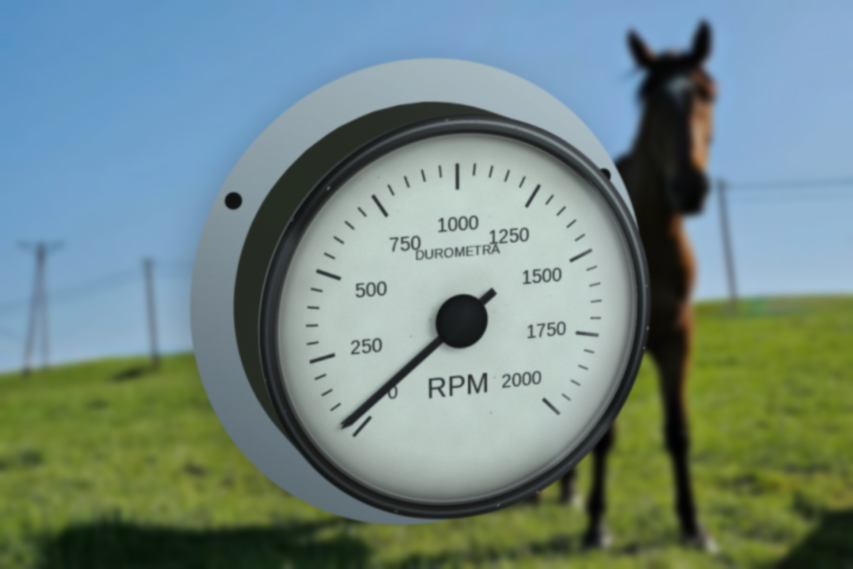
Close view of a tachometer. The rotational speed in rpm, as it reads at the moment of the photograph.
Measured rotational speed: 50 rpm
